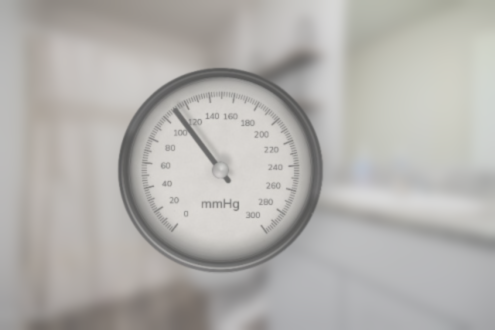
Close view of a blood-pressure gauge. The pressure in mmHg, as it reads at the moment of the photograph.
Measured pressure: 110 mmHg
